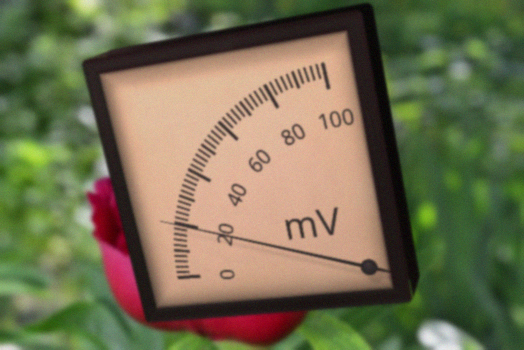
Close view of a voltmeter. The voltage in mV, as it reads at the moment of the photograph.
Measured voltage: 20 mV
